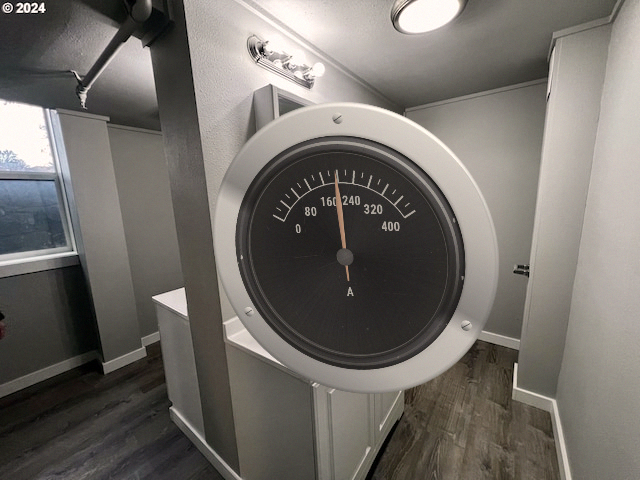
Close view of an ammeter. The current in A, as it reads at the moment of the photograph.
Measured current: 200 A
